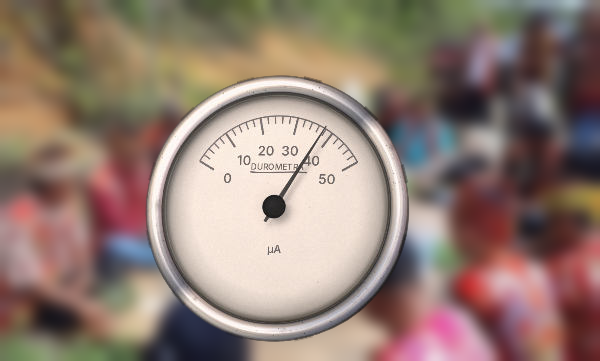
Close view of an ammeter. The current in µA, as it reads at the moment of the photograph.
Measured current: 38 µA
